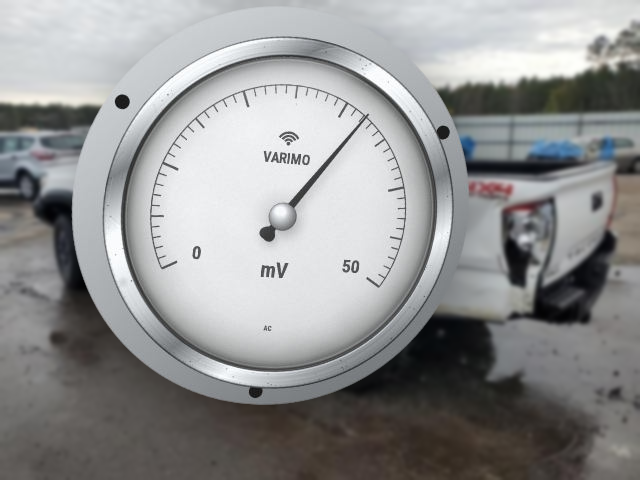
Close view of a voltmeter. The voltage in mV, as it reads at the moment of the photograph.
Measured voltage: 32 mV
